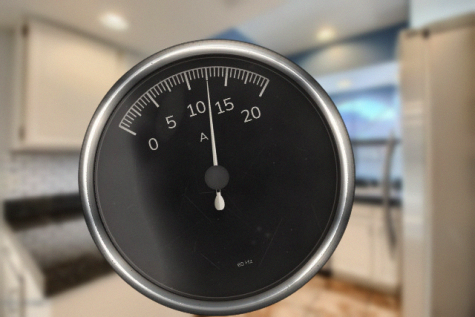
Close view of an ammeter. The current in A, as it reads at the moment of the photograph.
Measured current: 12.5 A
